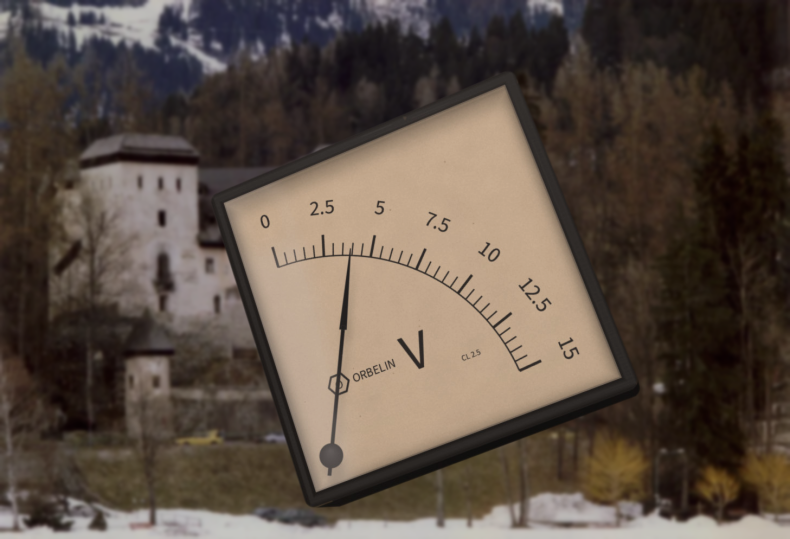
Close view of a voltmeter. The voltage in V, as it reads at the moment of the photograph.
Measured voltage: 4 V
